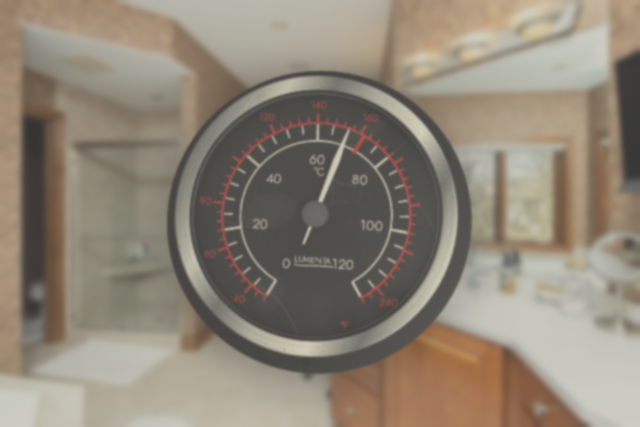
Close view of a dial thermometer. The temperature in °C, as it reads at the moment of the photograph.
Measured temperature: 68 °C
